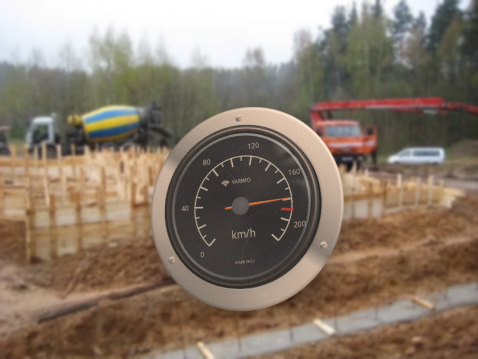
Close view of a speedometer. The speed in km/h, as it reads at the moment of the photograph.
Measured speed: 180 km/h
